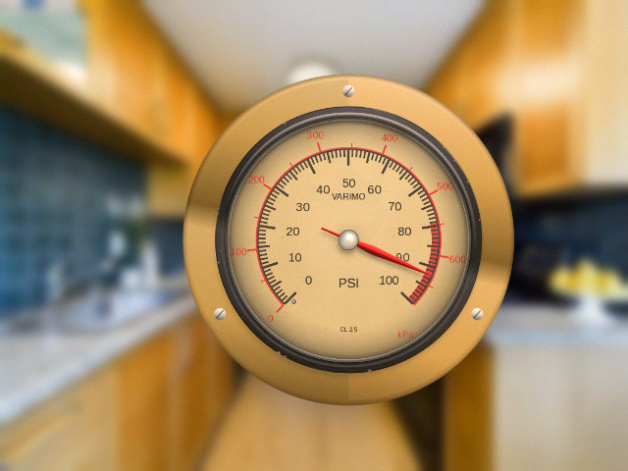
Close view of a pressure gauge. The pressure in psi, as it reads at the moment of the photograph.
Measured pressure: 92 psi
